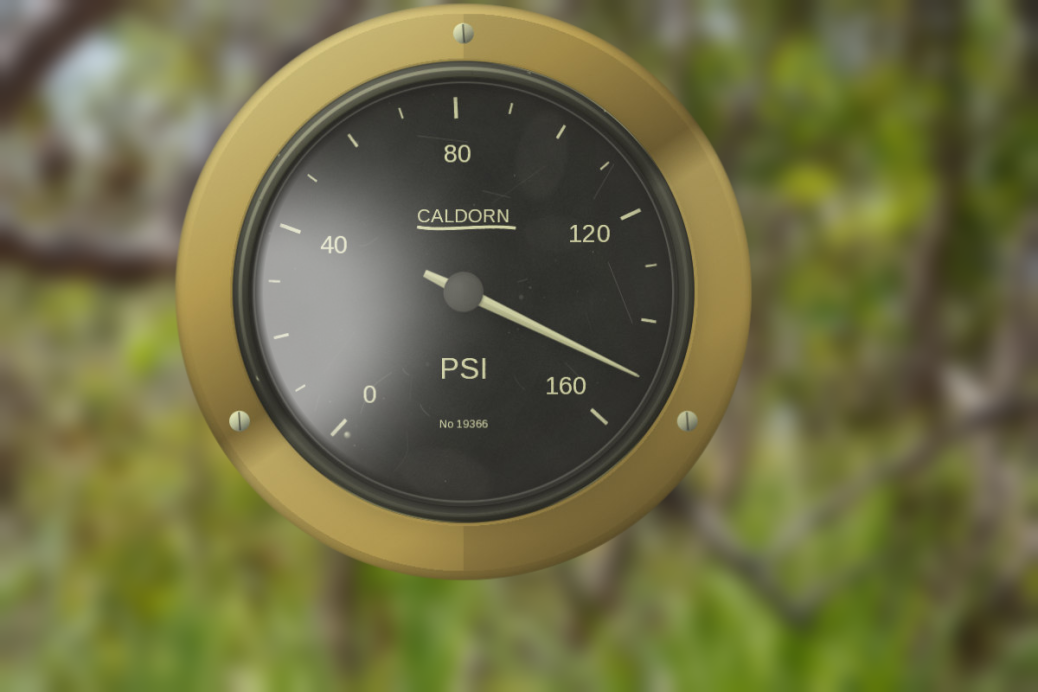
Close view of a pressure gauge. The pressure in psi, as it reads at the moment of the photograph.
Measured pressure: 150 psi
